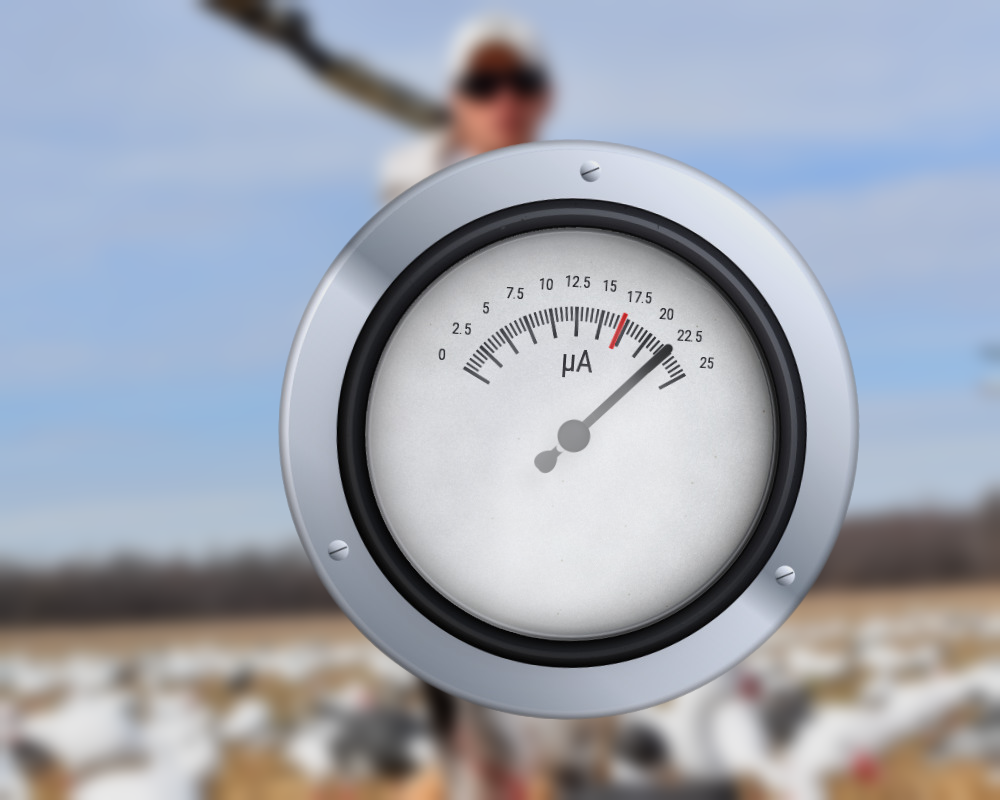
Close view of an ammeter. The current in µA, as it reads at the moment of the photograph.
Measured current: 22 µA
